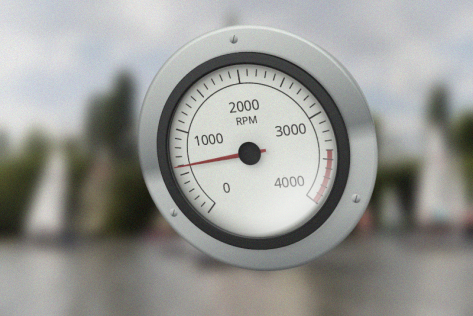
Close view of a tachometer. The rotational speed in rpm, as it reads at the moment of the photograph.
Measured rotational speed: 600 rpm
